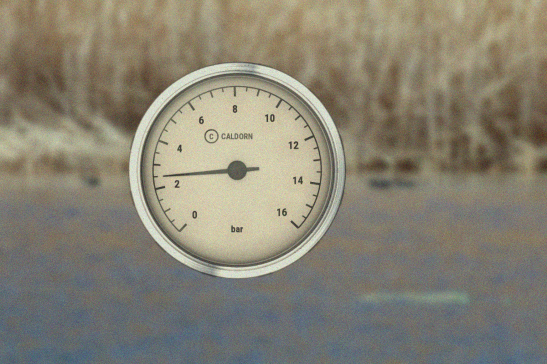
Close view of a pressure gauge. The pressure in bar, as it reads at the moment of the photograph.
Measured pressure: 2.5 bar
